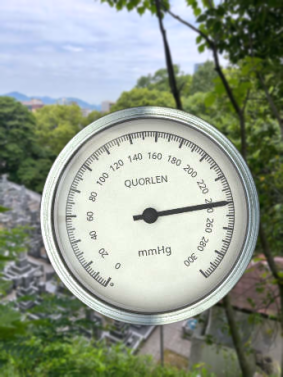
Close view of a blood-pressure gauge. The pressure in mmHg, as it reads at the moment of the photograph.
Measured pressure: 240 mmHg
